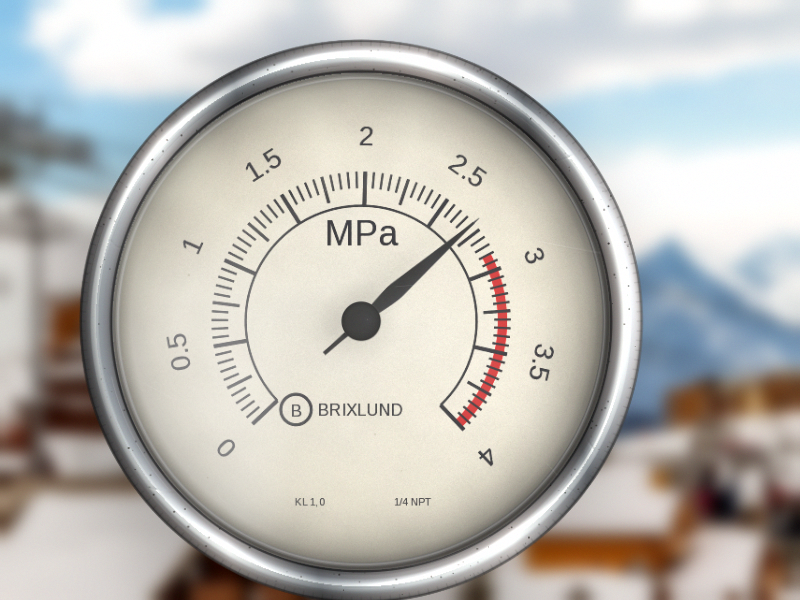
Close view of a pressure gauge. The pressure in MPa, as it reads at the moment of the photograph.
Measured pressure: 2.7 MPa
